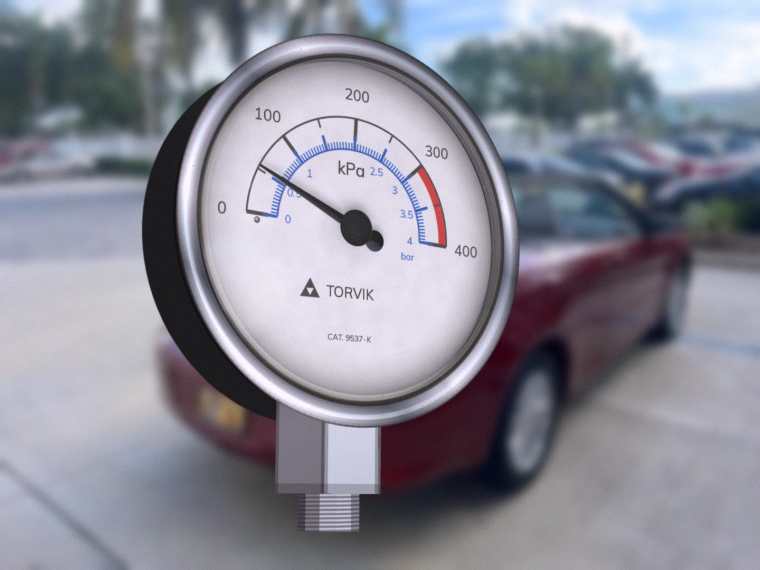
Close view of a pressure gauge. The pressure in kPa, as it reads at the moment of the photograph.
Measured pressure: 50 kPa
